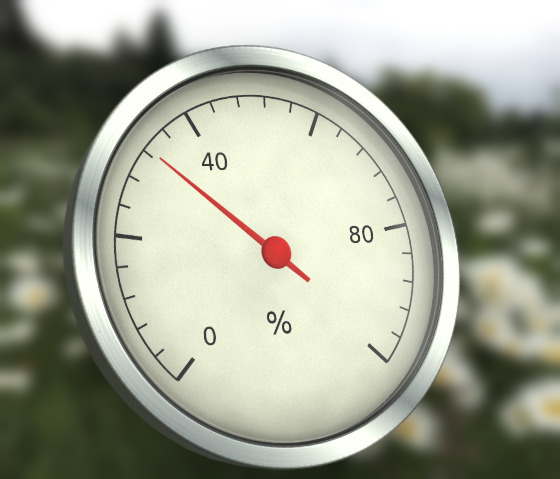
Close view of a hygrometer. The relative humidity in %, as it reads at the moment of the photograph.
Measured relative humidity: 32 %
